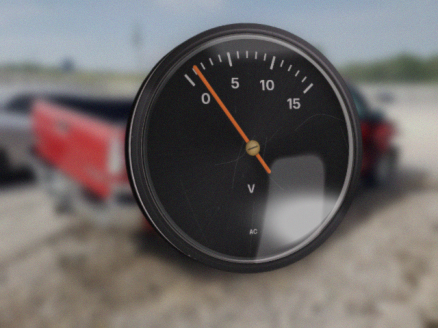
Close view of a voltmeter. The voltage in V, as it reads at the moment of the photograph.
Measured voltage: 1 V
